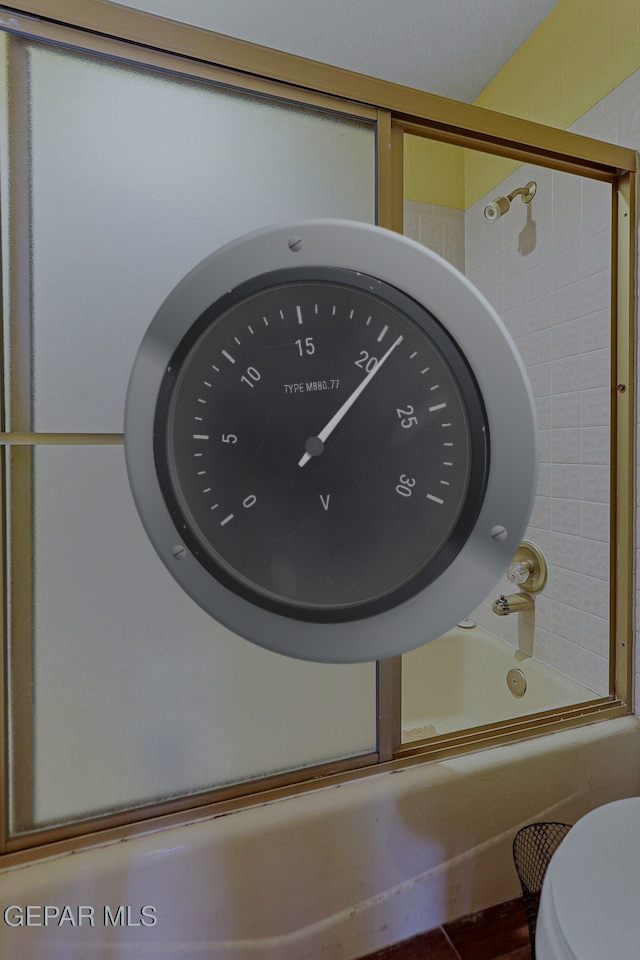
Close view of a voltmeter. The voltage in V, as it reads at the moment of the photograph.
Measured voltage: 21 V
